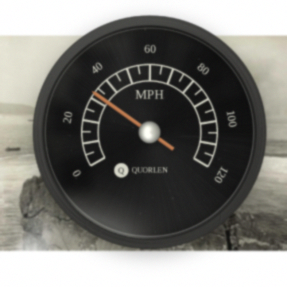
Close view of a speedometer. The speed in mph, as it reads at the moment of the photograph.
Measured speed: 32.5 mph
